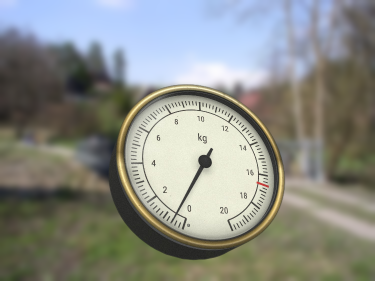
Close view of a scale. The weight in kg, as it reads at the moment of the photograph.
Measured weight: 0.6 kg
